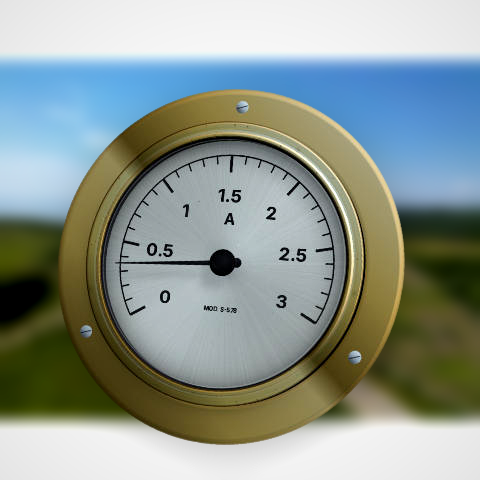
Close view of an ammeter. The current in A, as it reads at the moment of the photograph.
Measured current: 0.35 A
